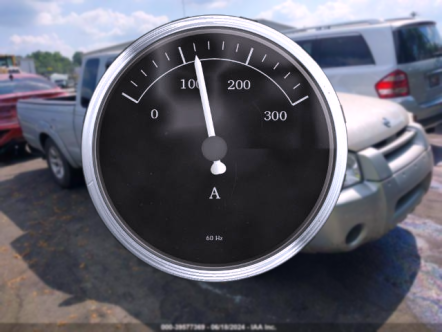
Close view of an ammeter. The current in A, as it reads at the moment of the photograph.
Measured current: 120 A
